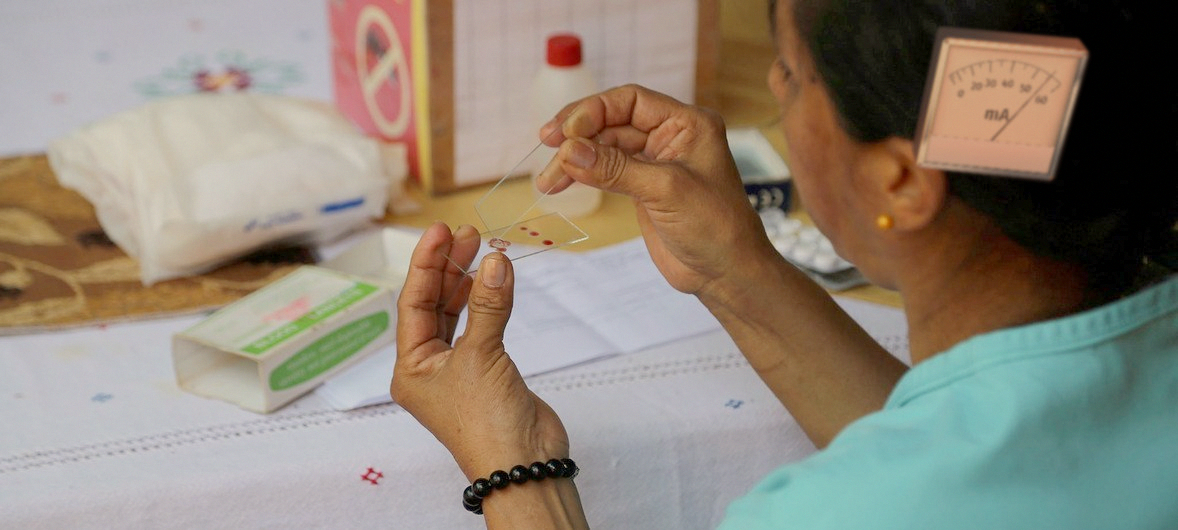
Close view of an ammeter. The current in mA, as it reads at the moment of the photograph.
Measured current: 55 mA
